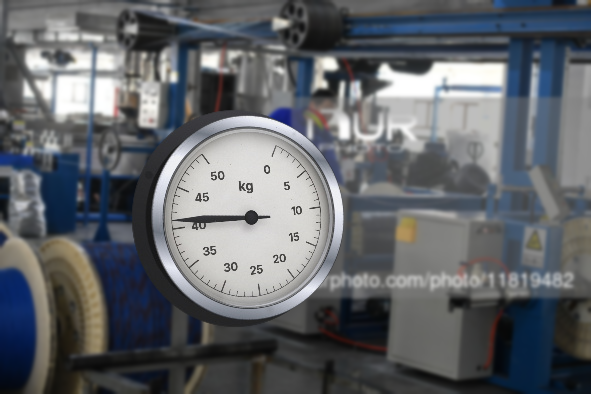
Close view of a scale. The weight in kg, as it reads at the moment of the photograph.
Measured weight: 41 kg
